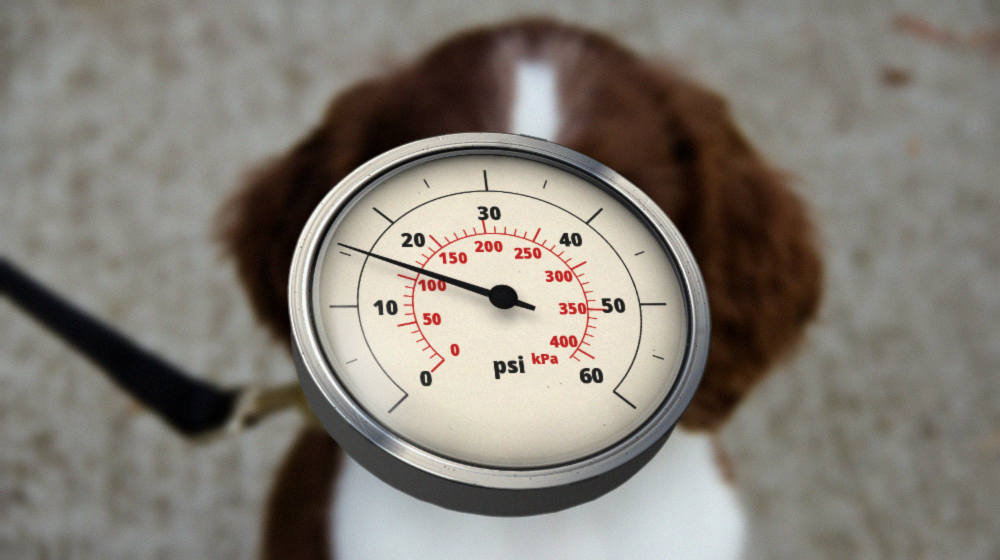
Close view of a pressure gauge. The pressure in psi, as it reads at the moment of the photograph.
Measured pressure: 15 psi
